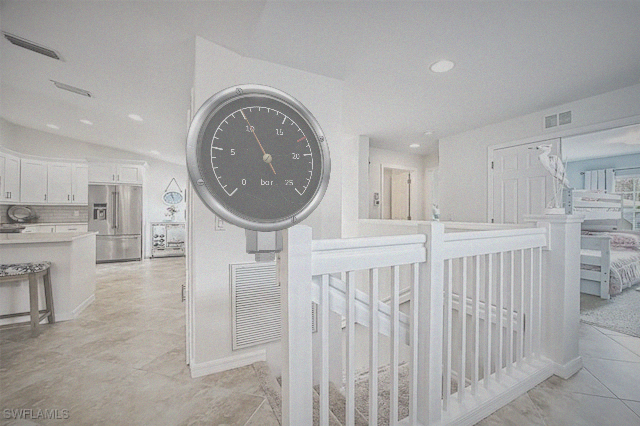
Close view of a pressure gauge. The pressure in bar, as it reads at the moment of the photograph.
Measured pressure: 10 bar
